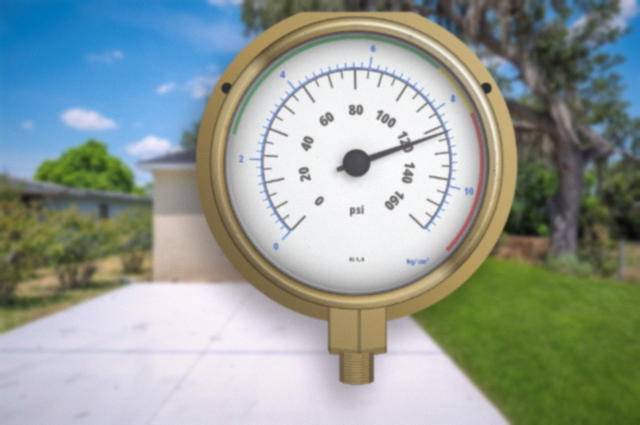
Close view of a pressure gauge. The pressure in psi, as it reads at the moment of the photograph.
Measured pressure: 122.5 psi
